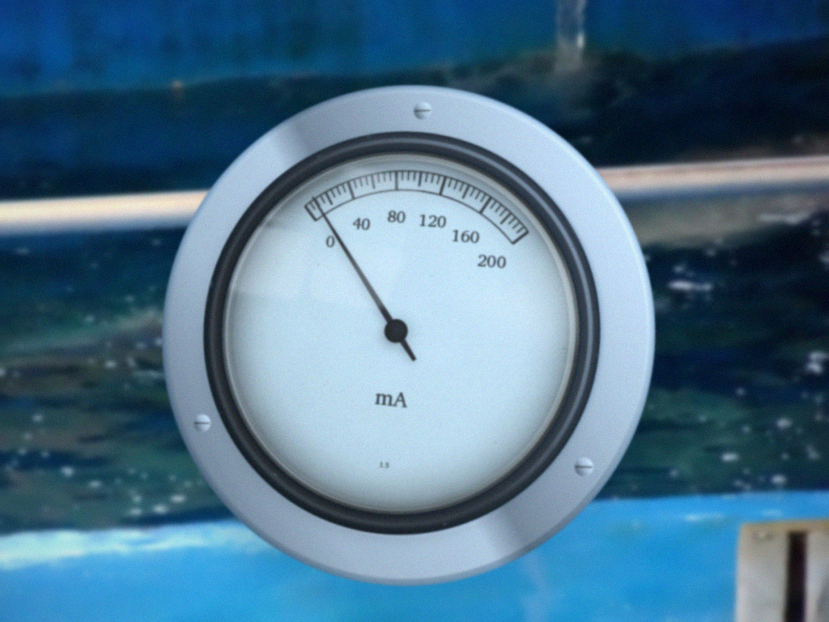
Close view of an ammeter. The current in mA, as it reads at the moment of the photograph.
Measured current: 10 mA
